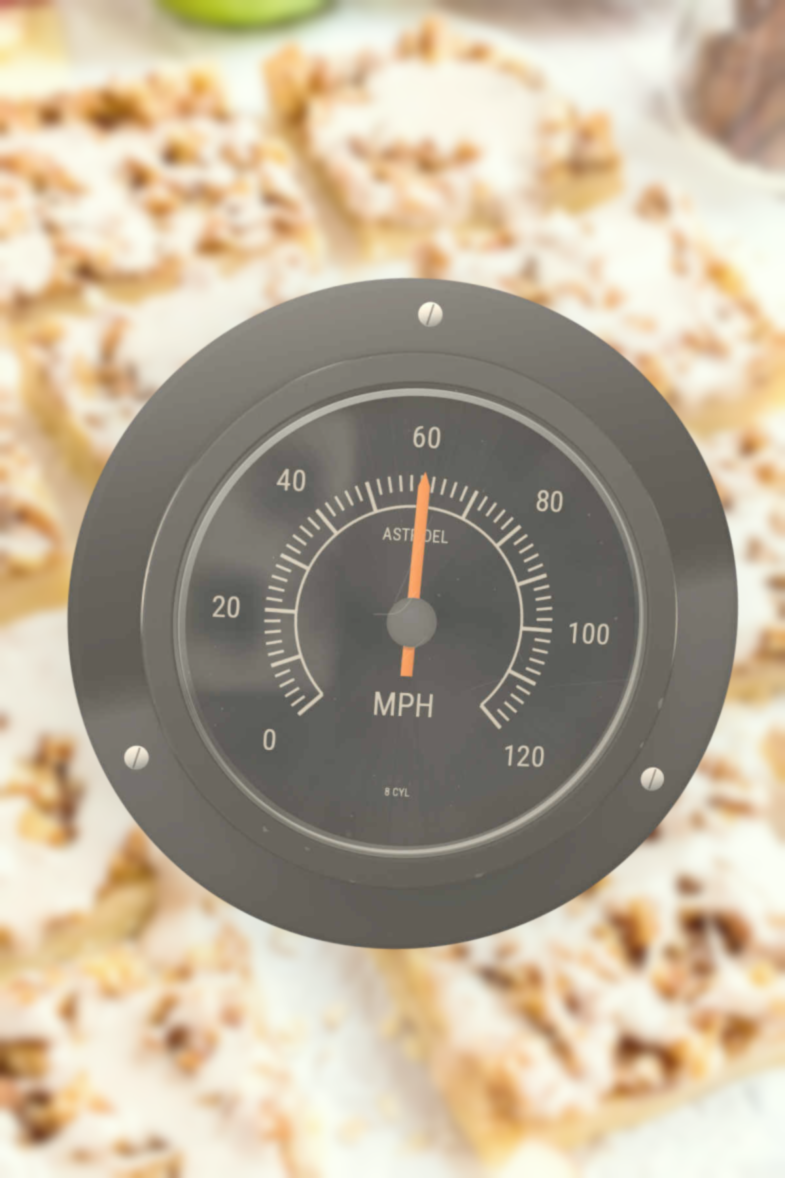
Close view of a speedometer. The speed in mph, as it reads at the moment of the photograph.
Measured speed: 60 mph
